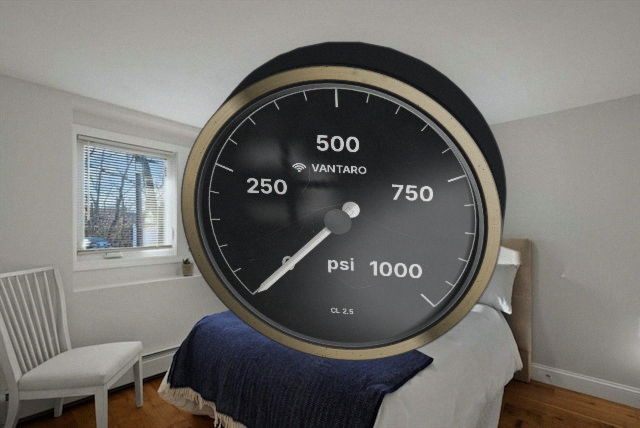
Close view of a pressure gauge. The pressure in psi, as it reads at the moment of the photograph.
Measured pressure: 0 psi
